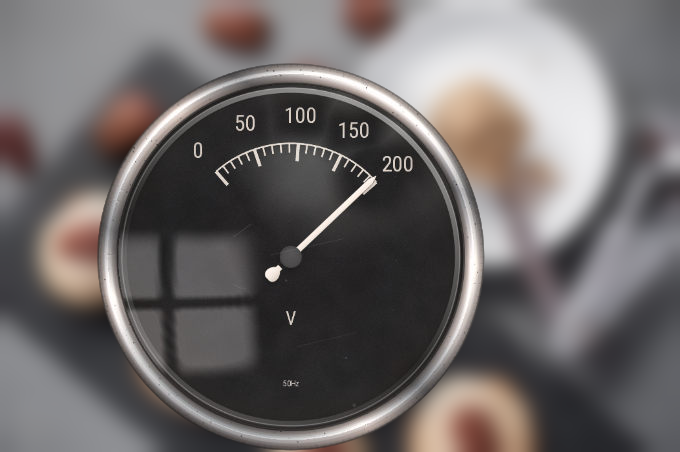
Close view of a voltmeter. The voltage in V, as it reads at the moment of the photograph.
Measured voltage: 195 V
